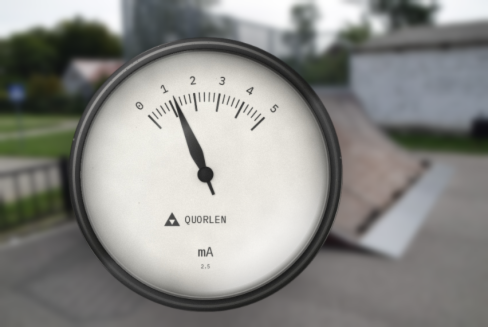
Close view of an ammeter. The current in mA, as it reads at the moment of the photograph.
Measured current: 1.2 mA
